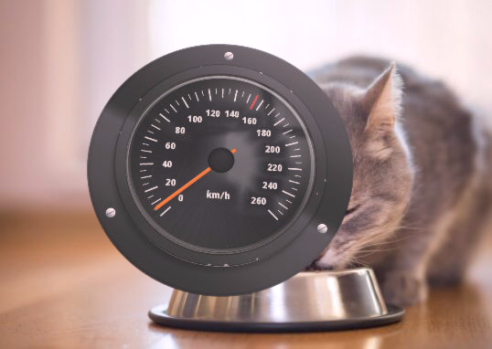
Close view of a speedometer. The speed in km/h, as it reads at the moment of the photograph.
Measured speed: 5 km/h
